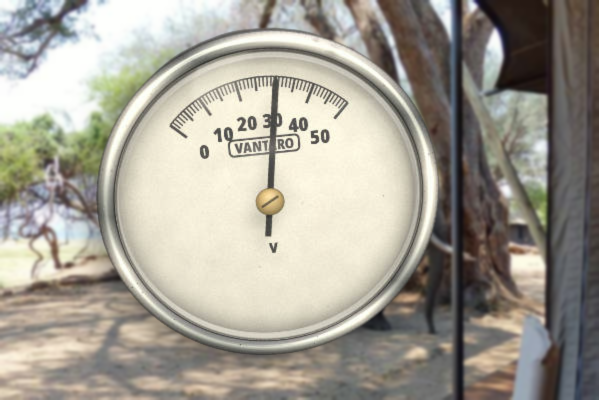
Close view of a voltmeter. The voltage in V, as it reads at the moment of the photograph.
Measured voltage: 30 V
